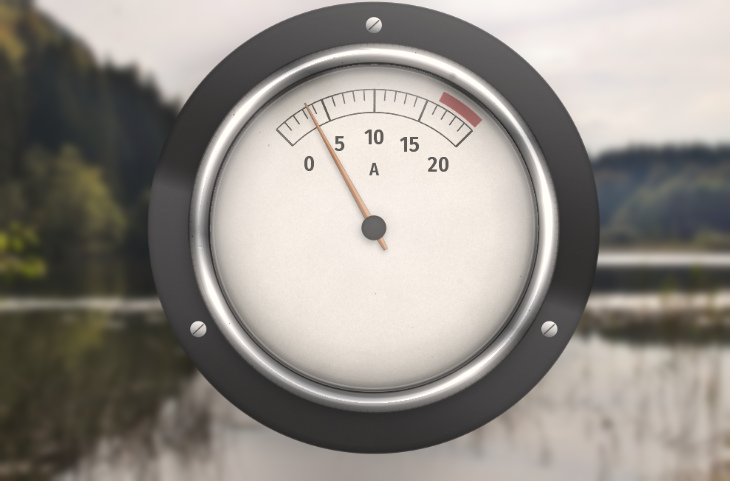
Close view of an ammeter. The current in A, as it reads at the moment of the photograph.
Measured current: 3.5 A
